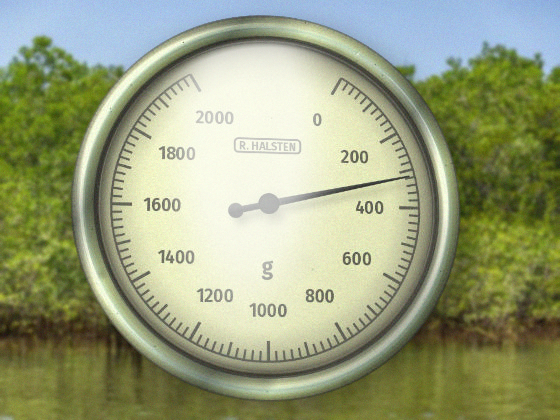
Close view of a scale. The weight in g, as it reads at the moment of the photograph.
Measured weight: 320 g
